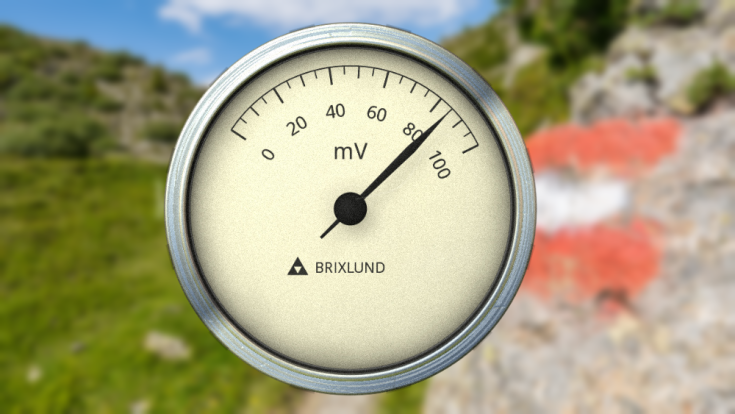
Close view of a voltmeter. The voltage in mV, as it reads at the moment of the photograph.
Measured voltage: 85 mV
